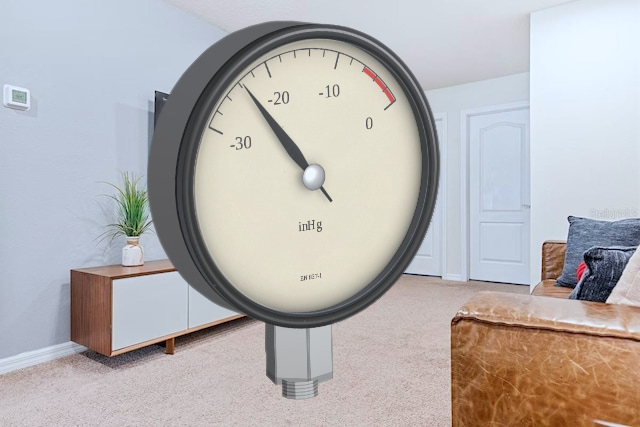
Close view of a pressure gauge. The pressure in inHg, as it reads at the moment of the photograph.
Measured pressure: -24 inHg
